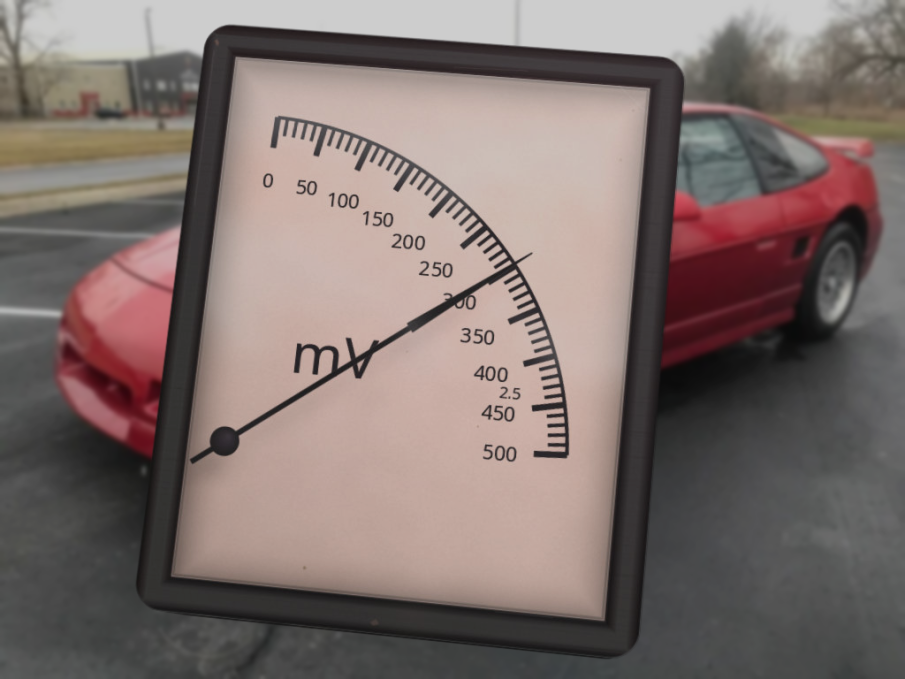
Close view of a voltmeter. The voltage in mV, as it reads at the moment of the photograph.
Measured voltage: 300 mV
